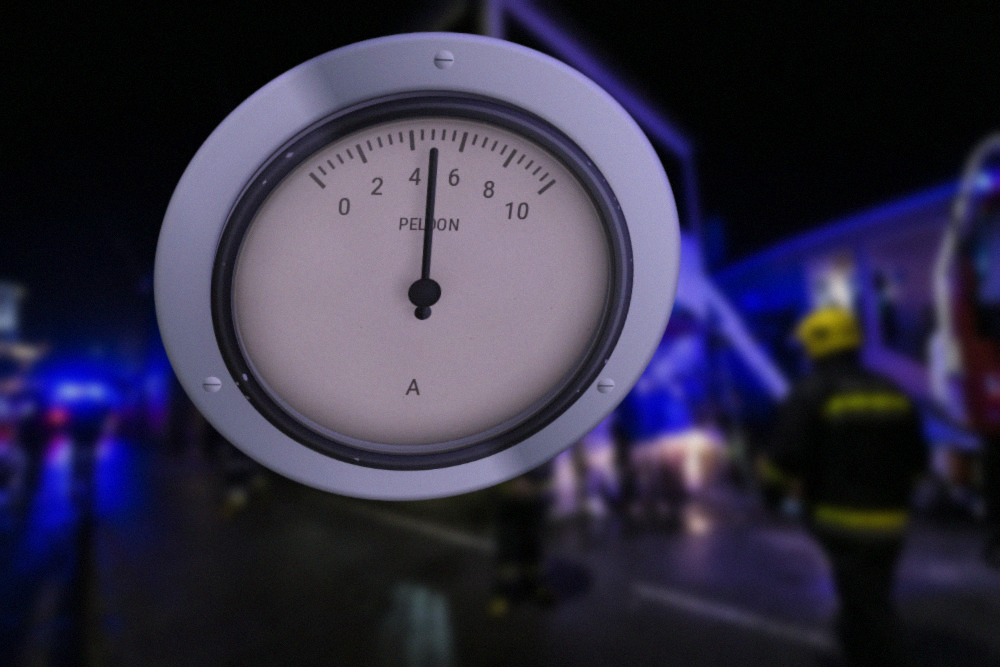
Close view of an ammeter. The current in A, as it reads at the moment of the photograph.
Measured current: 4.8 A
